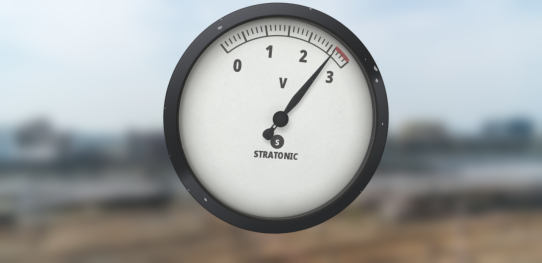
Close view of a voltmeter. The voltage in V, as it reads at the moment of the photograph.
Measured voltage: 2.6 V
